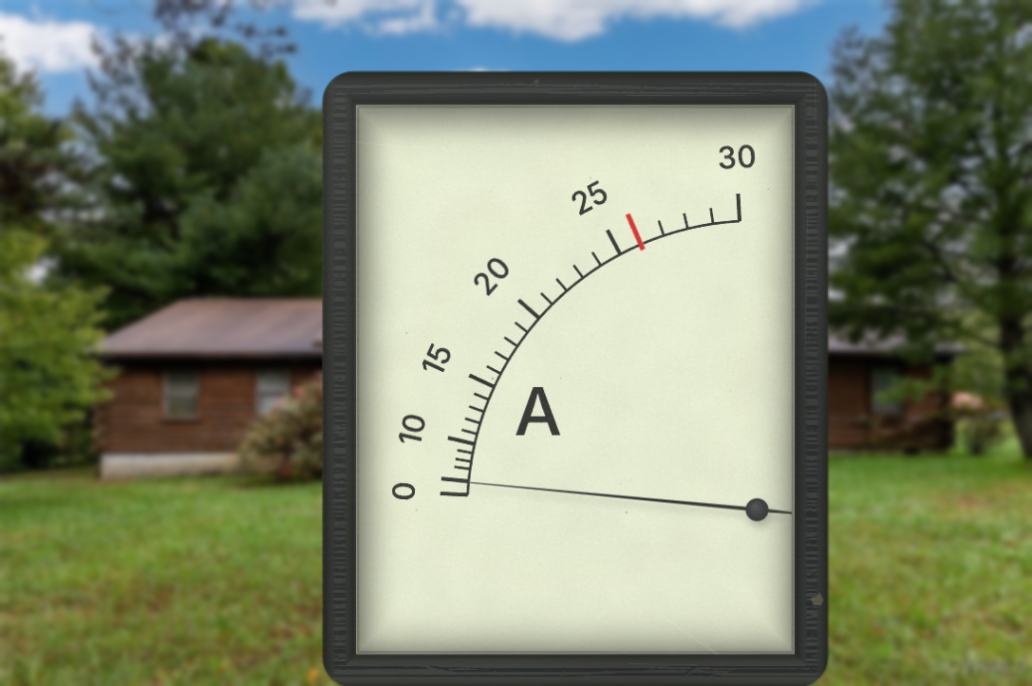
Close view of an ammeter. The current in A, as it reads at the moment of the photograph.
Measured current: 5 A
